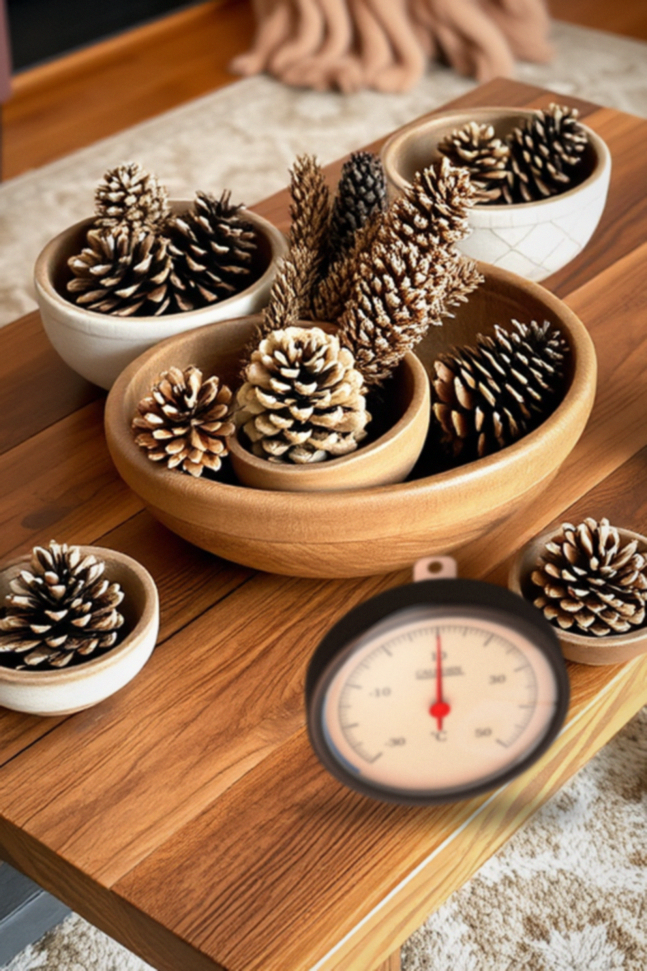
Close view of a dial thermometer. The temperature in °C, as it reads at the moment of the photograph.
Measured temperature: 10 °C
